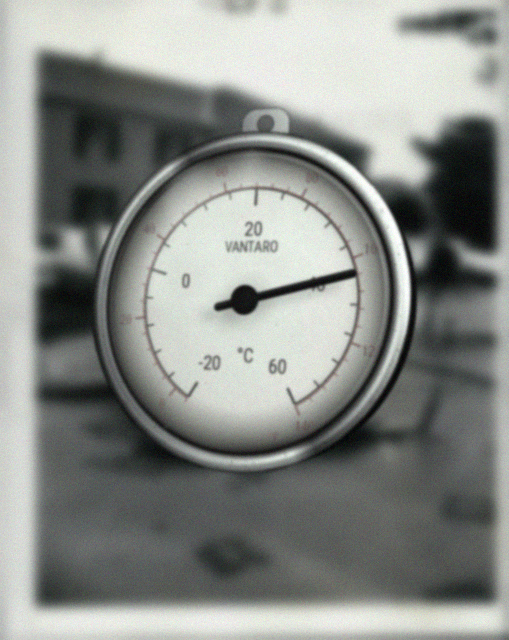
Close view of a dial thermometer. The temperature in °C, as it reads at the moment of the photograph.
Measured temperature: 40 °C
